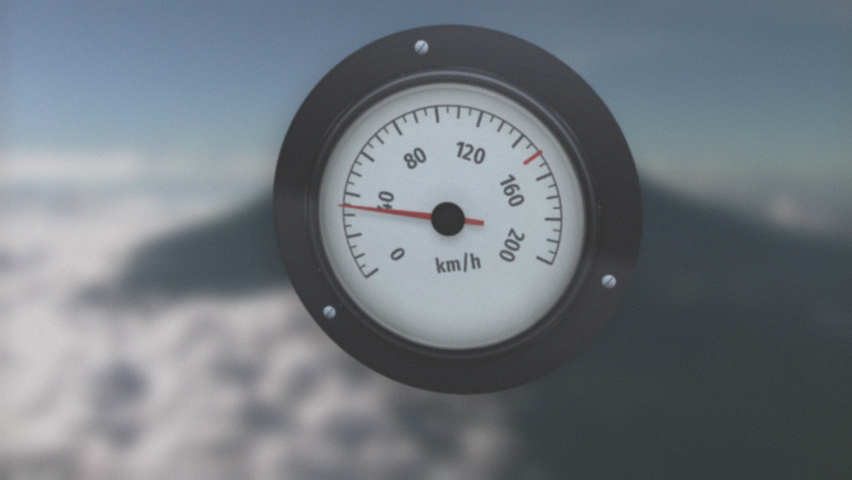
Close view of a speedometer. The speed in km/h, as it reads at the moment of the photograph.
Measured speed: 35 km/h
